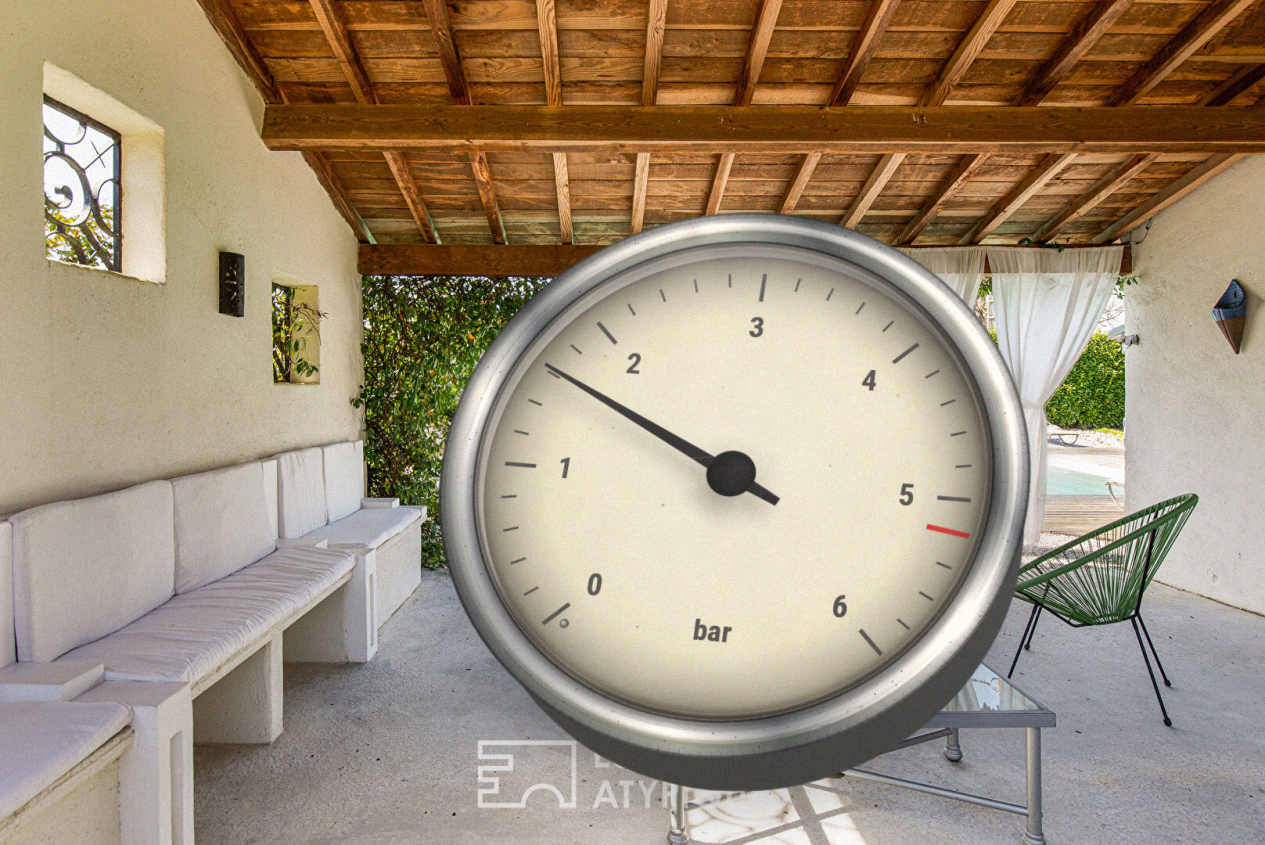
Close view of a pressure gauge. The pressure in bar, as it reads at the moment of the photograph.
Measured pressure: 1.6 bar
